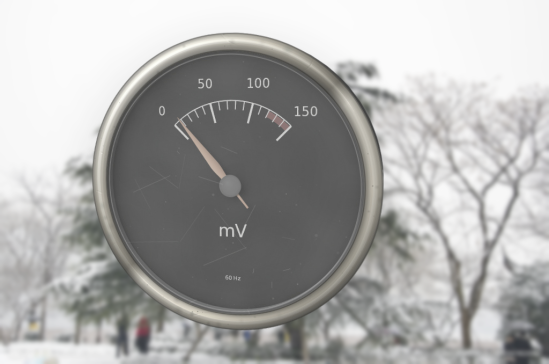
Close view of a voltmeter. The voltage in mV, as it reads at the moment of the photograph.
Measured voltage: 10 mV
